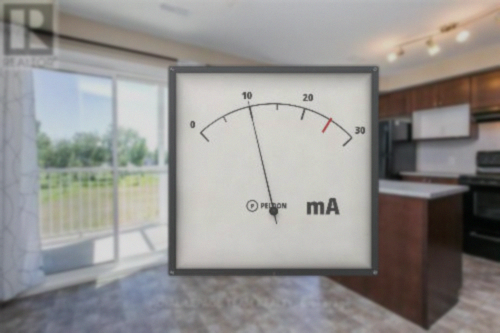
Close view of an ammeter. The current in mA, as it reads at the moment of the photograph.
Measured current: 10 mA
